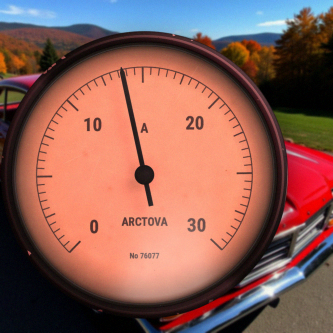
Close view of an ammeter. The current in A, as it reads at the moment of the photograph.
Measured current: 13.75 A
